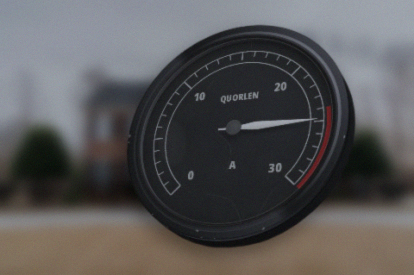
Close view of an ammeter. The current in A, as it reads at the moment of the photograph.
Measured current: 25 A
